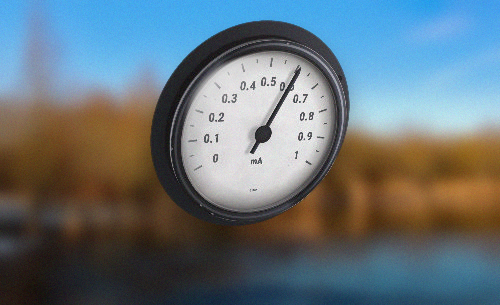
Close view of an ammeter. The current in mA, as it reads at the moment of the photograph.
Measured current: 0.6 mA
